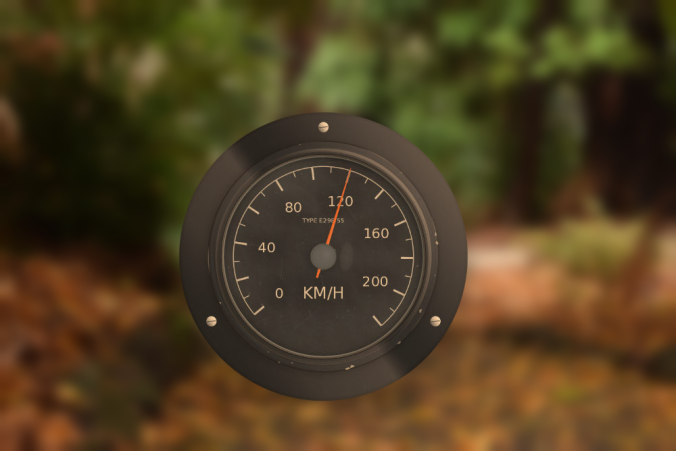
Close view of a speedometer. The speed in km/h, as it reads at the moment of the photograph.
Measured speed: 120 km/h
